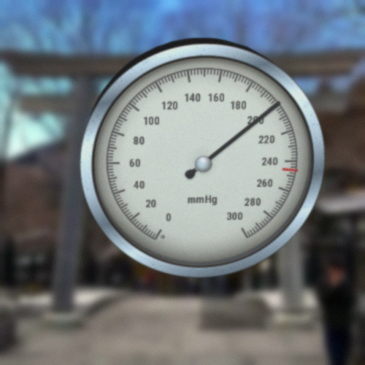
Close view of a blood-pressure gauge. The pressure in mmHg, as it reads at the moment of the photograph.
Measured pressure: 200 mmHg
